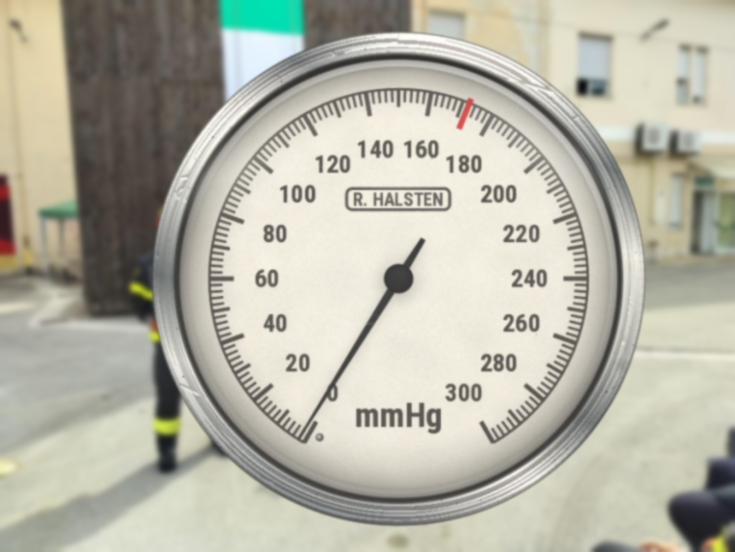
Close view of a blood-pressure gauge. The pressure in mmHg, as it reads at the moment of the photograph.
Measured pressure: 2 mmHg
